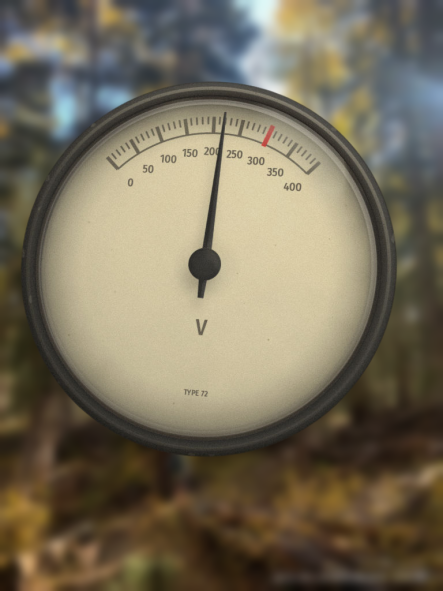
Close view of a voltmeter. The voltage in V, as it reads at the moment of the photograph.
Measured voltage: 220 V
